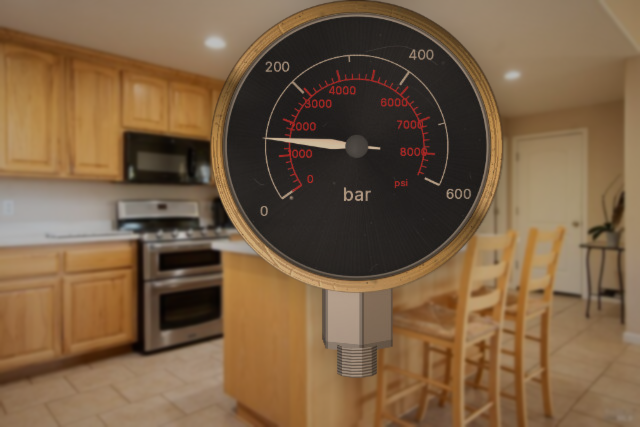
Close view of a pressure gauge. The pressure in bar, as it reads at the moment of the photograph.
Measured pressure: 100 bar
